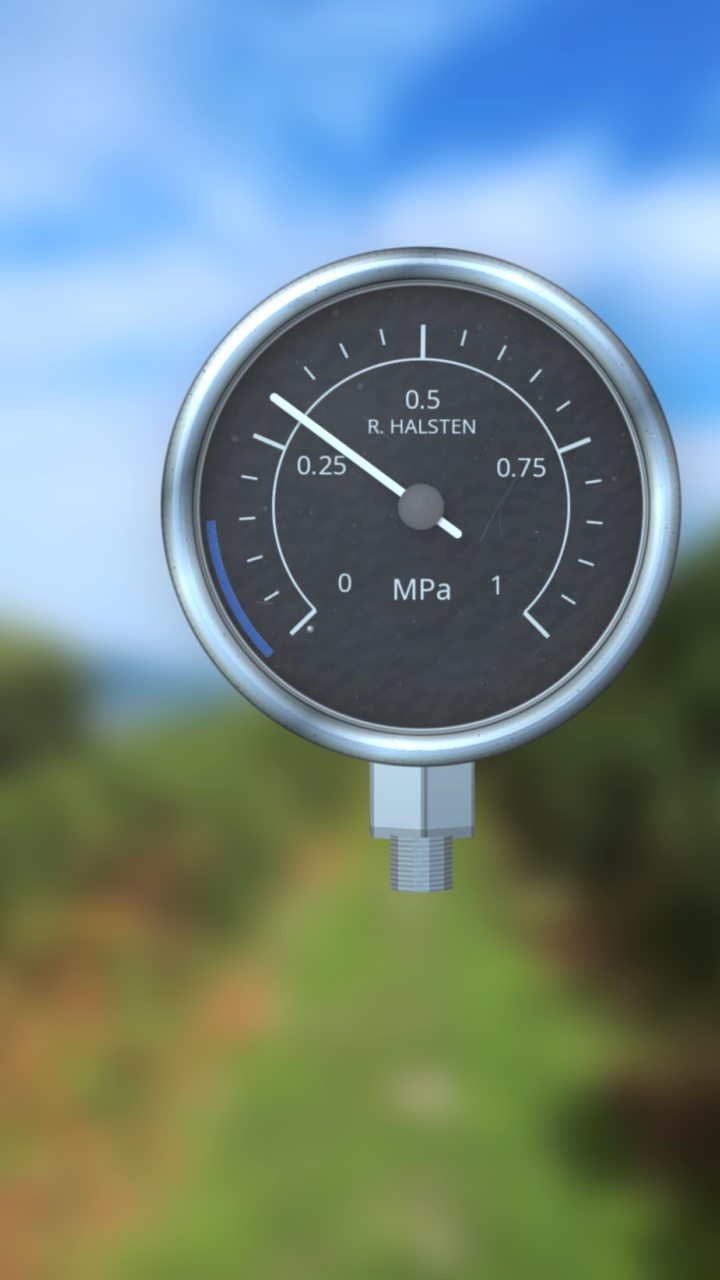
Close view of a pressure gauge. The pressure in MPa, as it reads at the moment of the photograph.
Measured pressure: 0.3 MPa
